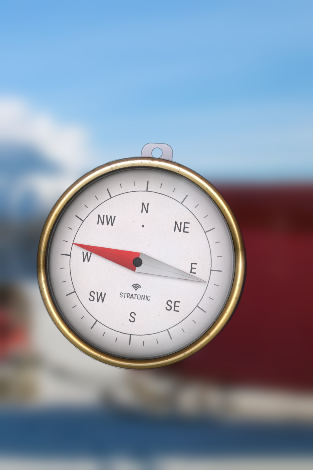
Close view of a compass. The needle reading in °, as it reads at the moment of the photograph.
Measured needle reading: 280 °
